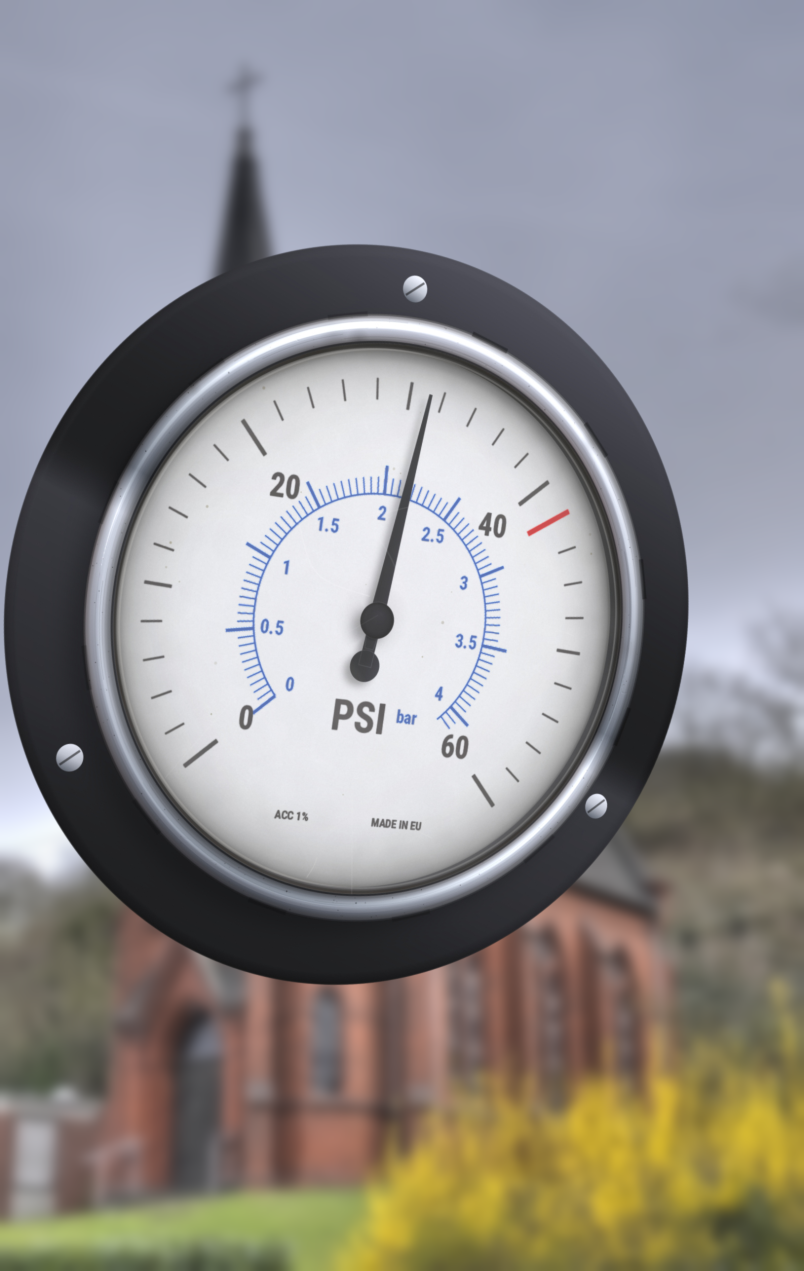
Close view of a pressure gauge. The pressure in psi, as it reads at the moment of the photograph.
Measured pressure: 31 psi
